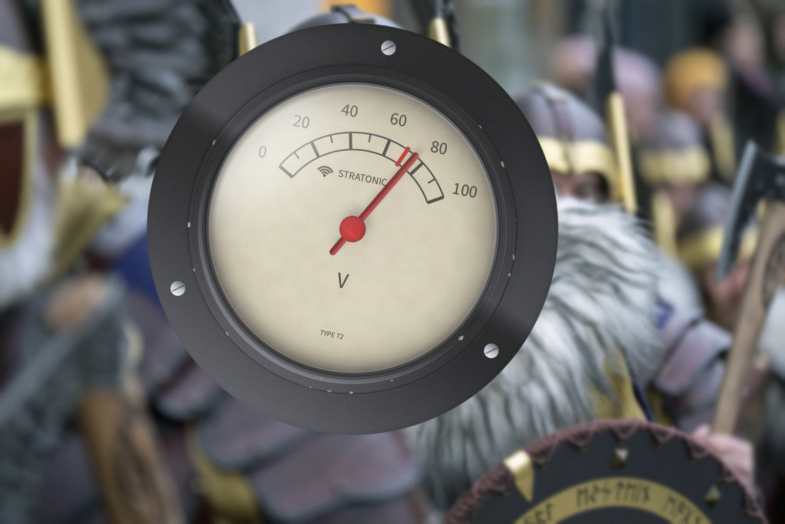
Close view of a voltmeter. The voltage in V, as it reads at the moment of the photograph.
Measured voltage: 75 V
